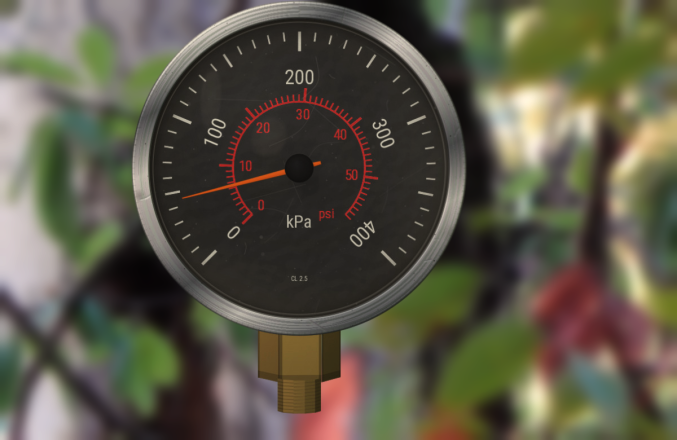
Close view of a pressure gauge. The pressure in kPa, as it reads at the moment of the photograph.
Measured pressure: 45 kPa
